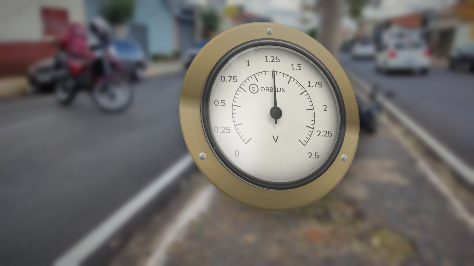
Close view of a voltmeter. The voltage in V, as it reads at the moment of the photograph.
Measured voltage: 1.25 V
